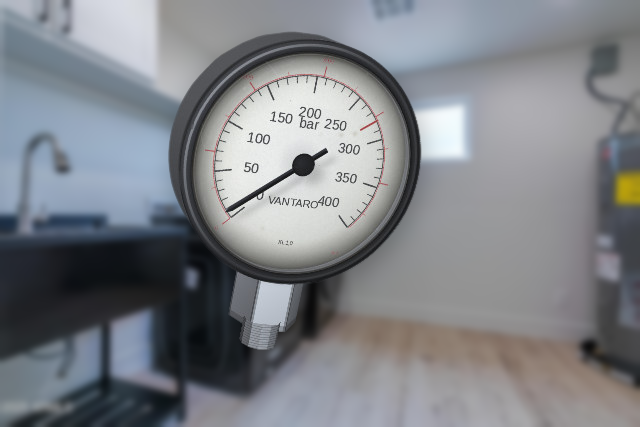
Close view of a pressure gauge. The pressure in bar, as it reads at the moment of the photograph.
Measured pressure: 10 bar
